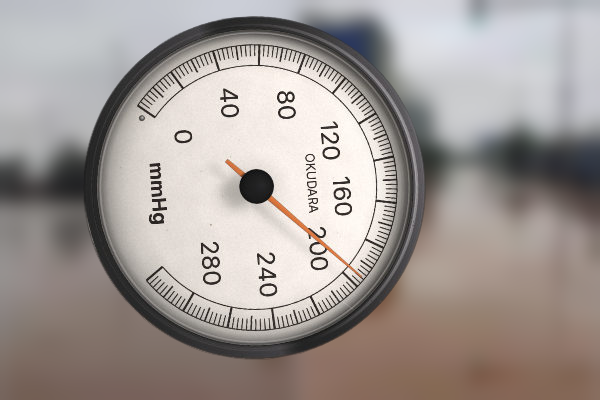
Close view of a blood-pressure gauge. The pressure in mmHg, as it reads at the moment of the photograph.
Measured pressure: 196 mmHg
